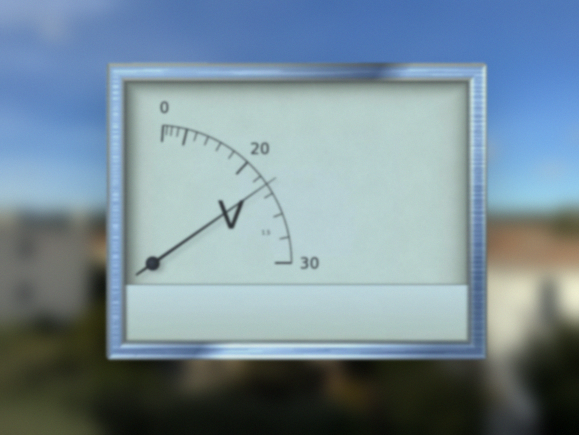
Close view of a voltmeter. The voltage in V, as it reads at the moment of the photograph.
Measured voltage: 23 V
